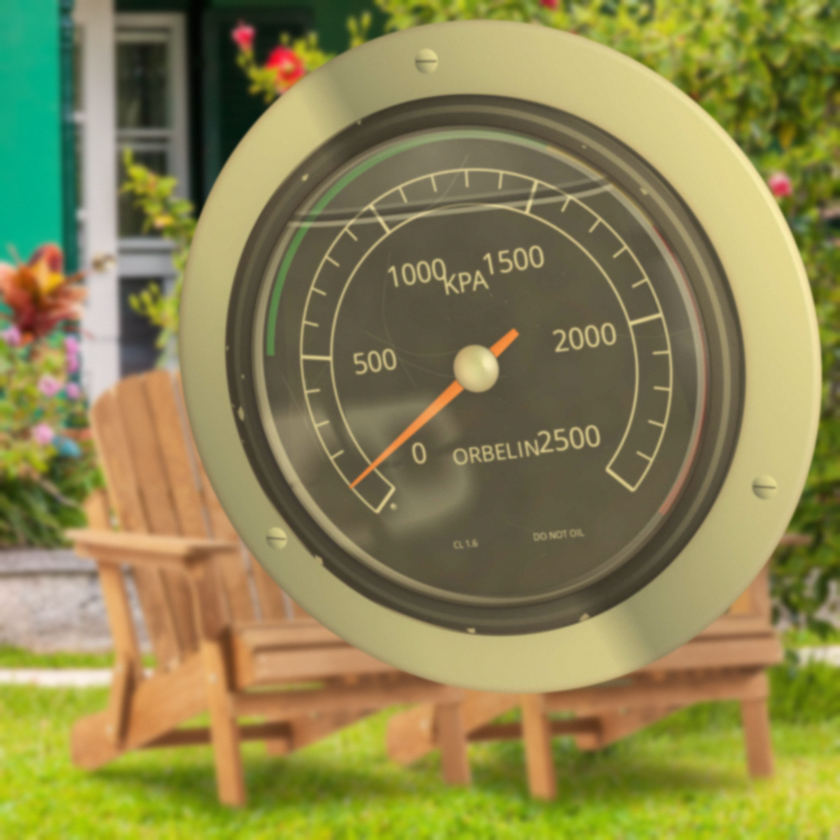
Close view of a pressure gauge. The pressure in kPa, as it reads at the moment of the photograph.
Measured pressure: 100 kPa
